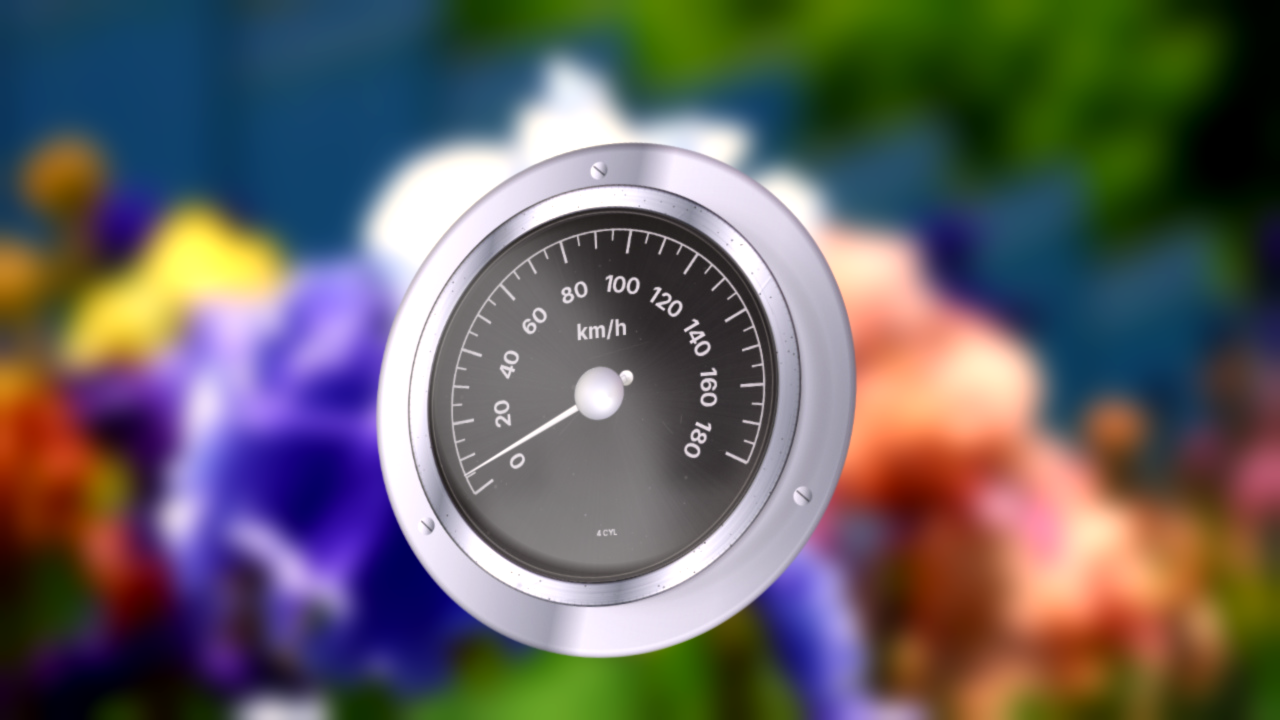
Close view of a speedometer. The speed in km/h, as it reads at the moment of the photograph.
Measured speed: 5 km/h
